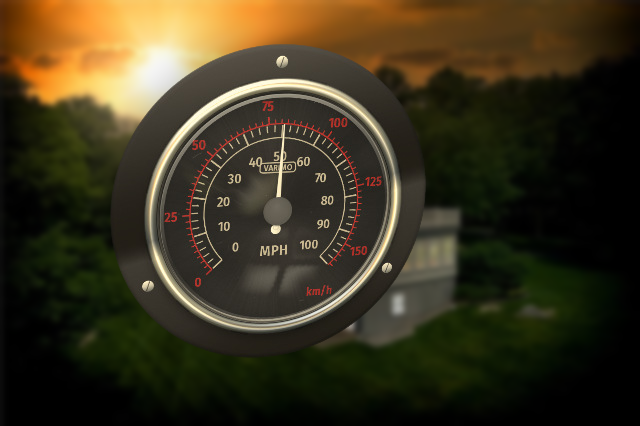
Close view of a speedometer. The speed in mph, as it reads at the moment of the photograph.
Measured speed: 50 mph
